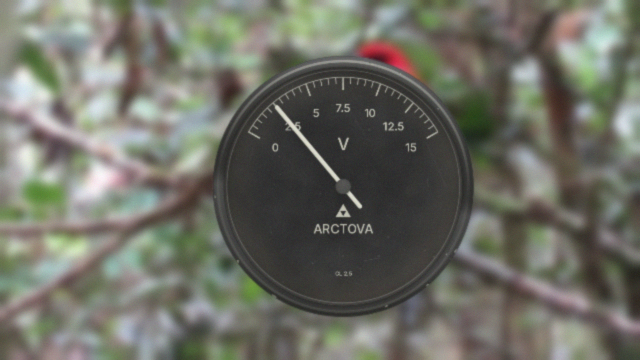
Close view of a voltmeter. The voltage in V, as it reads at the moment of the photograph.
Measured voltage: 2.5 V
